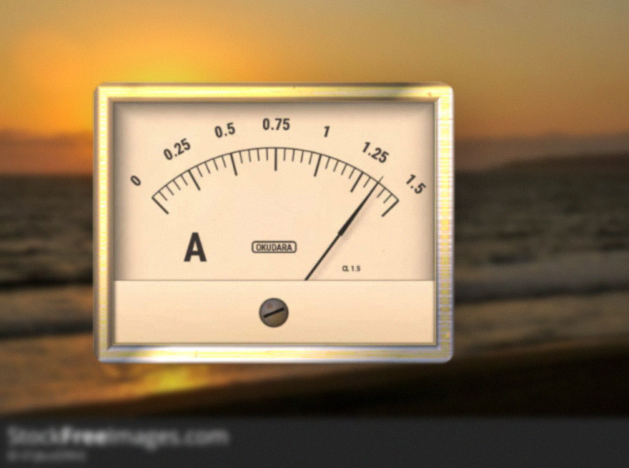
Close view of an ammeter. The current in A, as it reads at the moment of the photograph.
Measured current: 1.35 A
